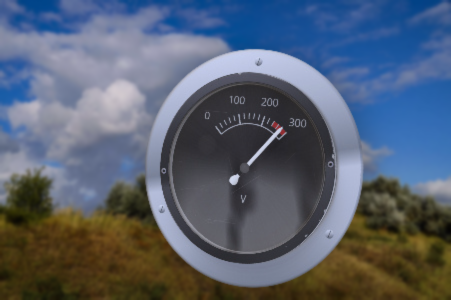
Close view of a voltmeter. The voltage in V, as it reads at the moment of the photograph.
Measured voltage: 280 V
